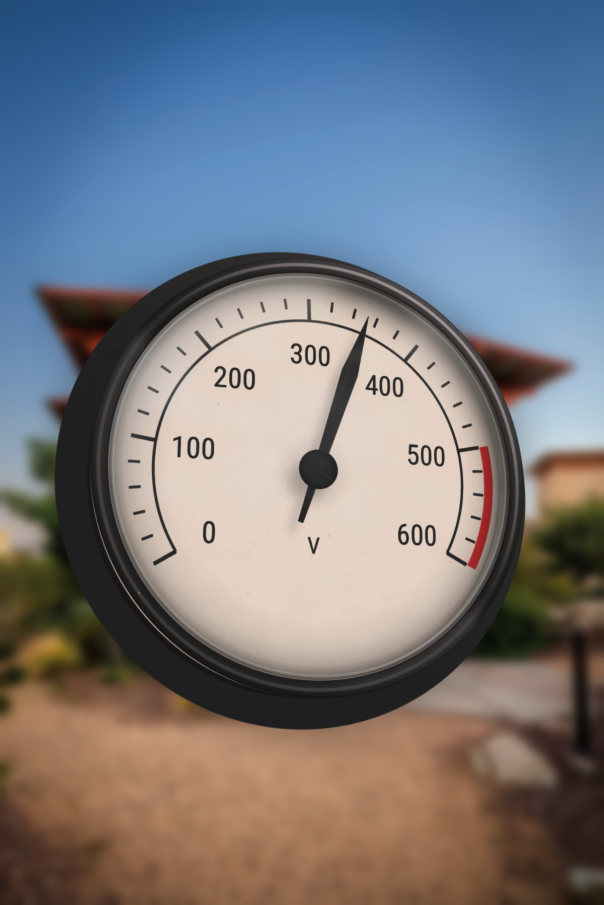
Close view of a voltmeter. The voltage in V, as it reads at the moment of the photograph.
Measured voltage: 350 V
